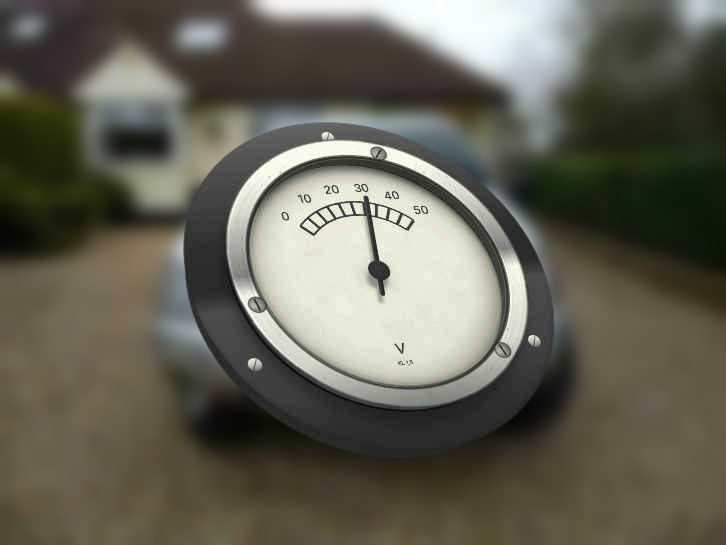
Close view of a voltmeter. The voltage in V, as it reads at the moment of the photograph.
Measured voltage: 30 V
